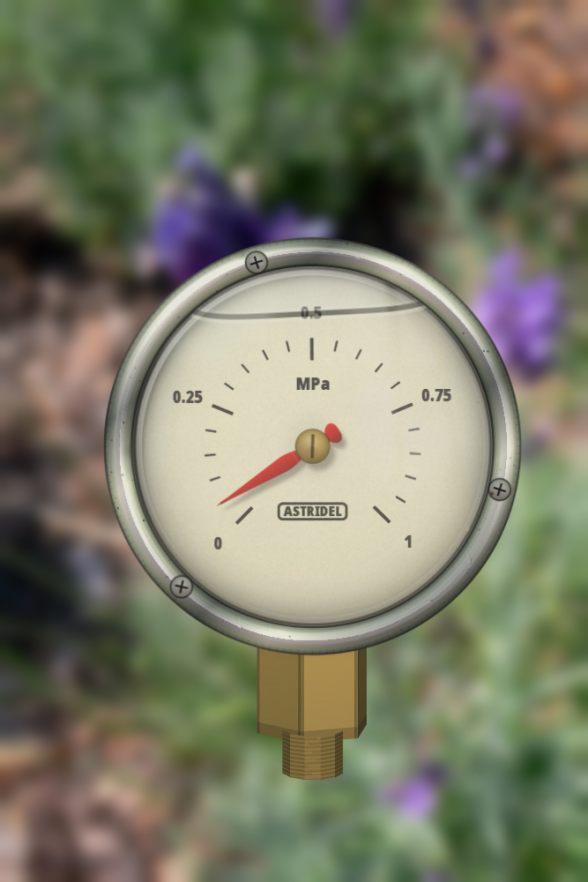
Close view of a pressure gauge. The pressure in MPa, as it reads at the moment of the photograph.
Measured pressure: 0.05 MPa
